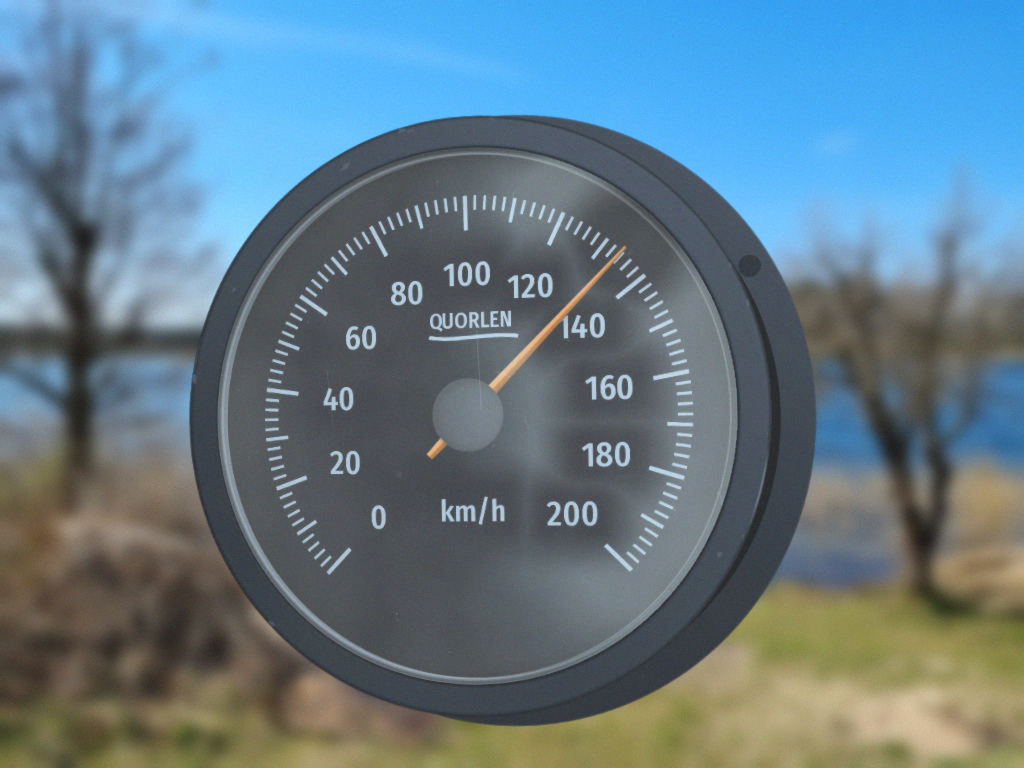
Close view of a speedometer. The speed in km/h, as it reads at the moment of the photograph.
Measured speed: 134 km/h
